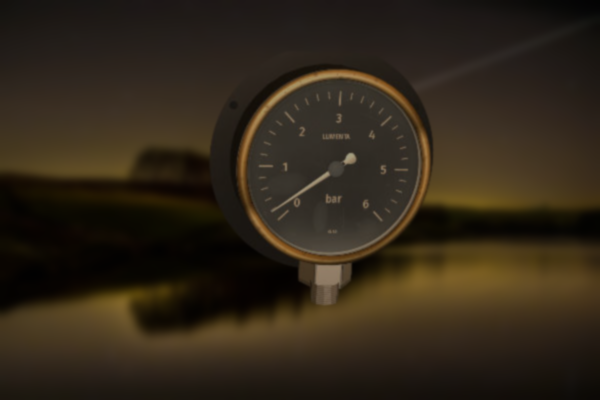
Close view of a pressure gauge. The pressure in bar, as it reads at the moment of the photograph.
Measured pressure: 0.2 bar
